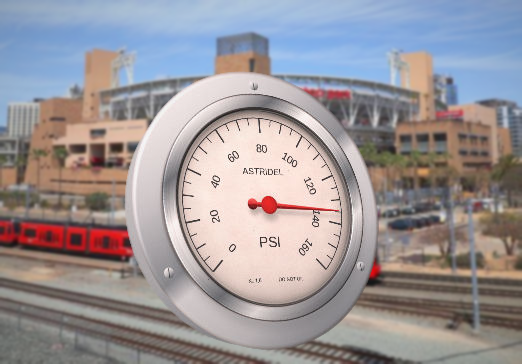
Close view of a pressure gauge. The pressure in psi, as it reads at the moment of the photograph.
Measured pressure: 135 psi
